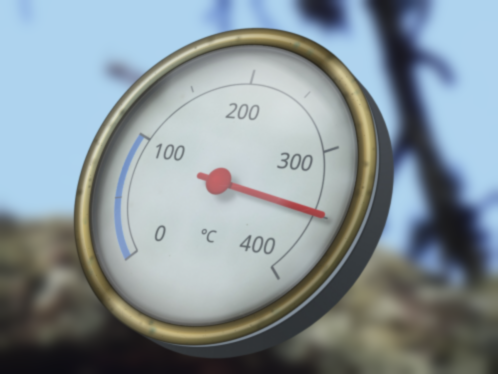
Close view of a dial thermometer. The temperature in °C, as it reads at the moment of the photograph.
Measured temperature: 350 °C
